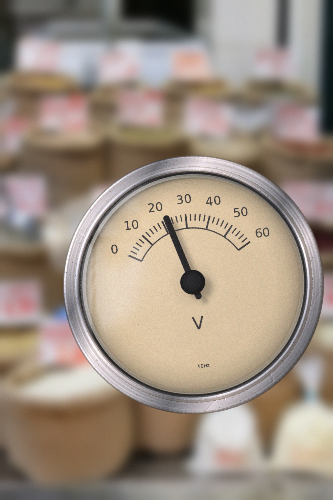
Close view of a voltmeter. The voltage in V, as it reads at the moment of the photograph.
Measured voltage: 22 V
